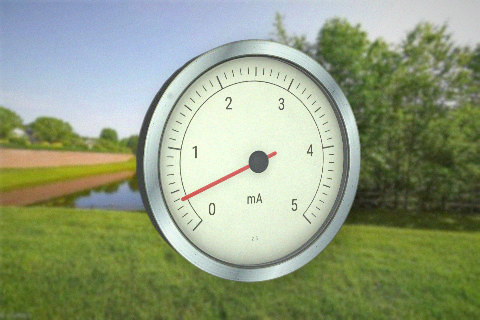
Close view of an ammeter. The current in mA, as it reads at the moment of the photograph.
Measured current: 0.4 mA
